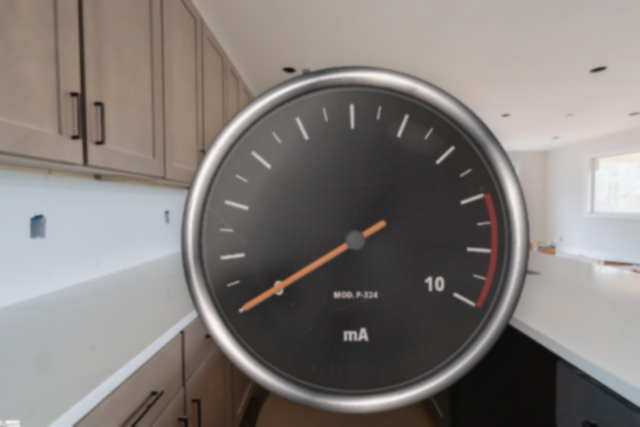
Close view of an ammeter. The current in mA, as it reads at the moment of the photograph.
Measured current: 0 mA
